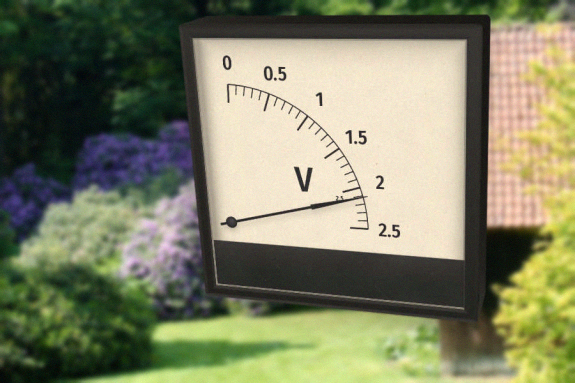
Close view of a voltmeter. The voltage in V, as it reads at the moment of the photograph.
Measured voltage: 2.1 V
